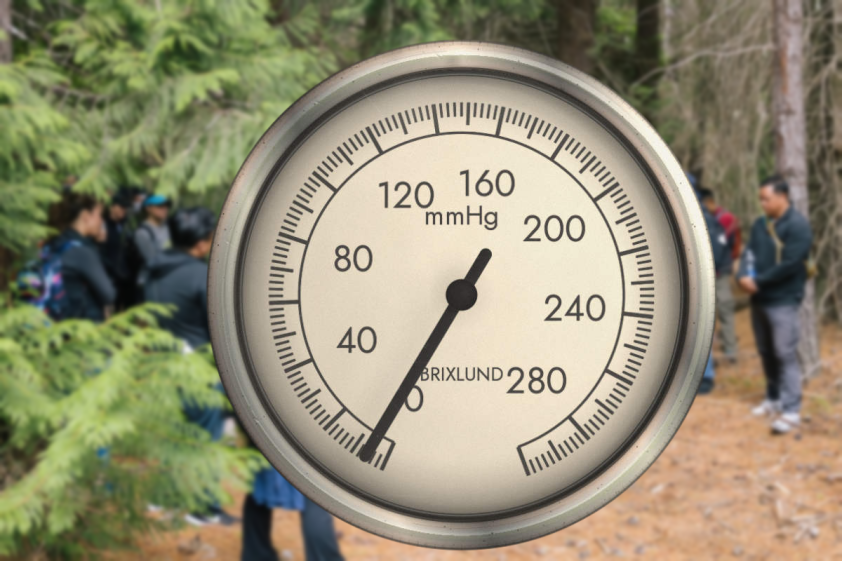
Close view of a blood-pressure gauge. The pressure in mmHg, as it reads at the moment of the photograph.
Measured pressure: 6 mmHg
